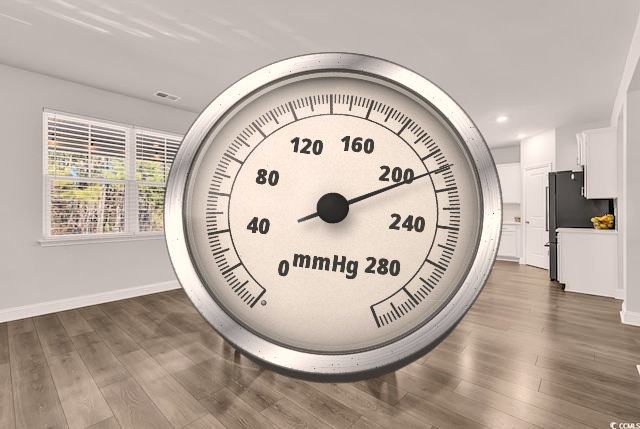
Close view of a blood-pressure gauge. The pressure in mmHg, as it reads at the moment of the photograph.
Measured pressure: 210 mmHg
